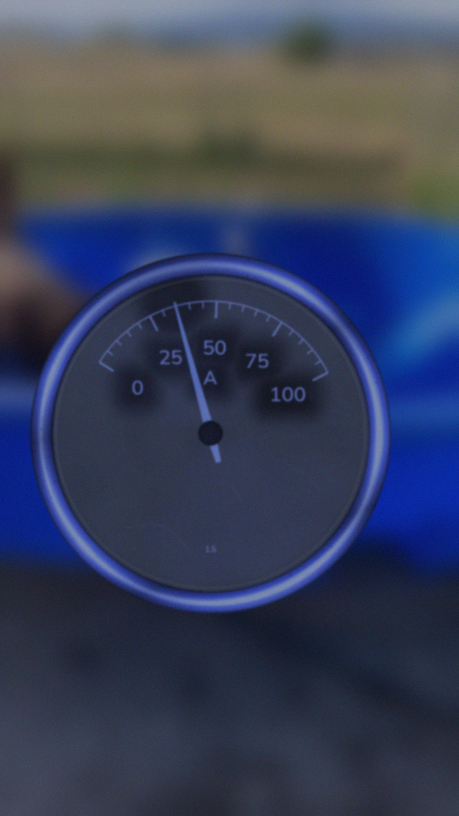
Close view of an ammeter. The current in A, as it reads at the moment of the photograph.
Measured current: 35 A
